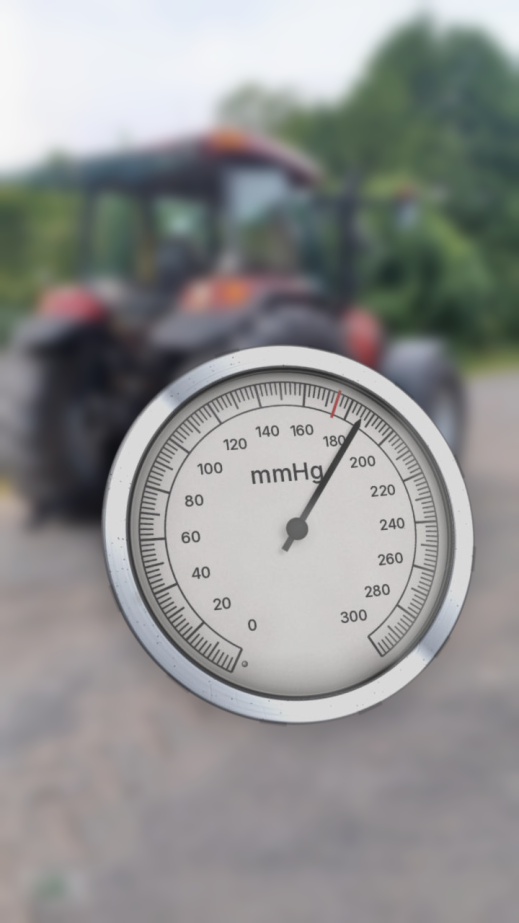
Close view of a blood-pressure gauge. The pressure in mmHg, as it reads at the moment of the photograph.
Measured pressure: 186 mmHg
